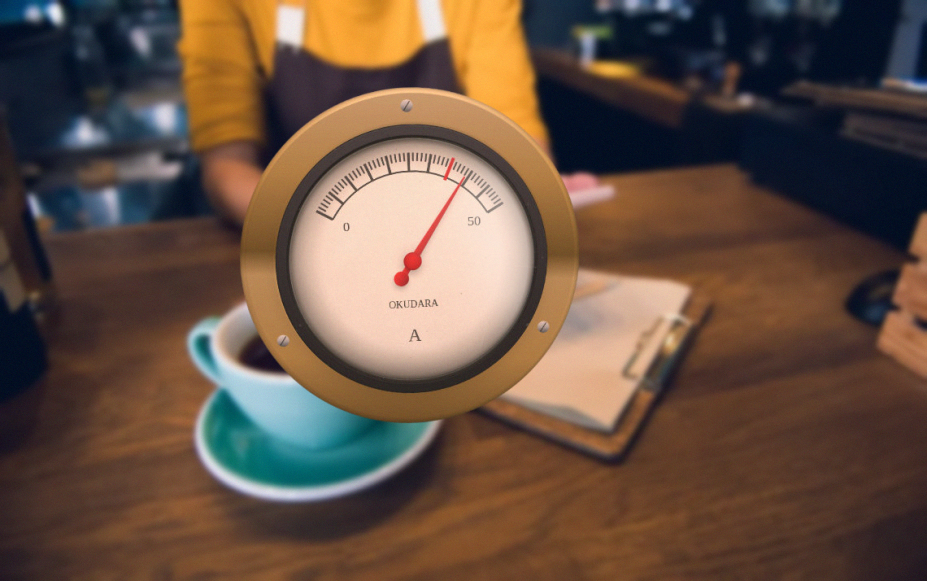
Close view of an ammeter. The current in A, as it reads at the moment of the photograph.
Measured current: 39 A
